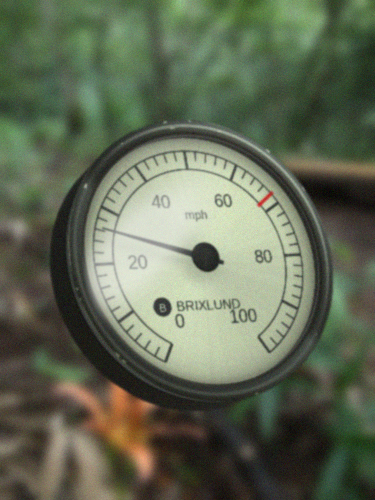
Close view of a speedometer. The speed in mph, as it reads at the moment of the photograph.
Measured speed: 26 mph
